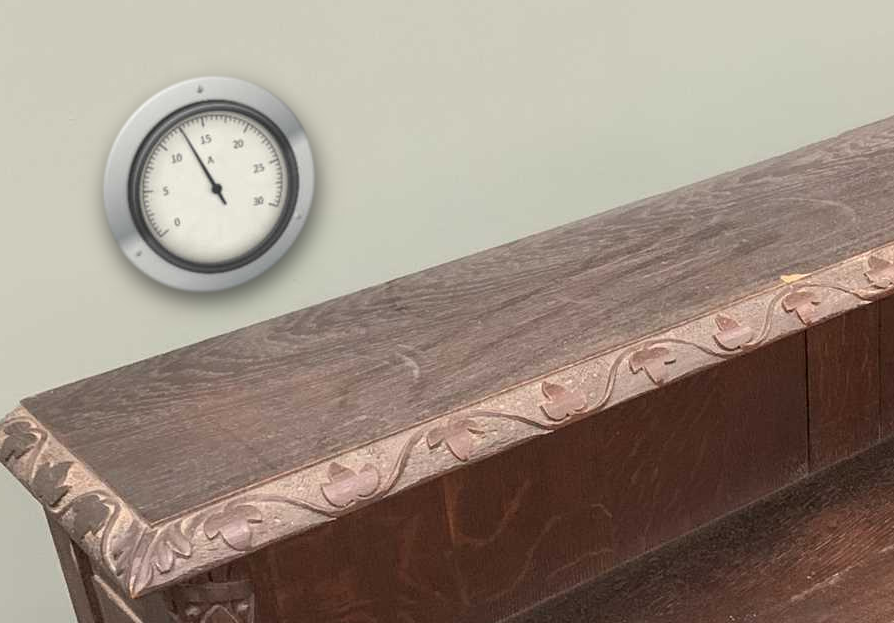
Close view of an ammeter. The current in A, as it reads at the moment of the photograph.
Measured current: 12.5 A
